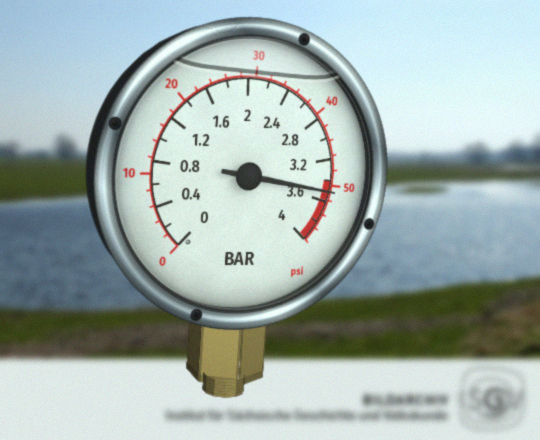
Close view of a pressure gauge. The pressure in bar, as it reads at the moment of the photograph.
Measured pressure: 3.5 bar
